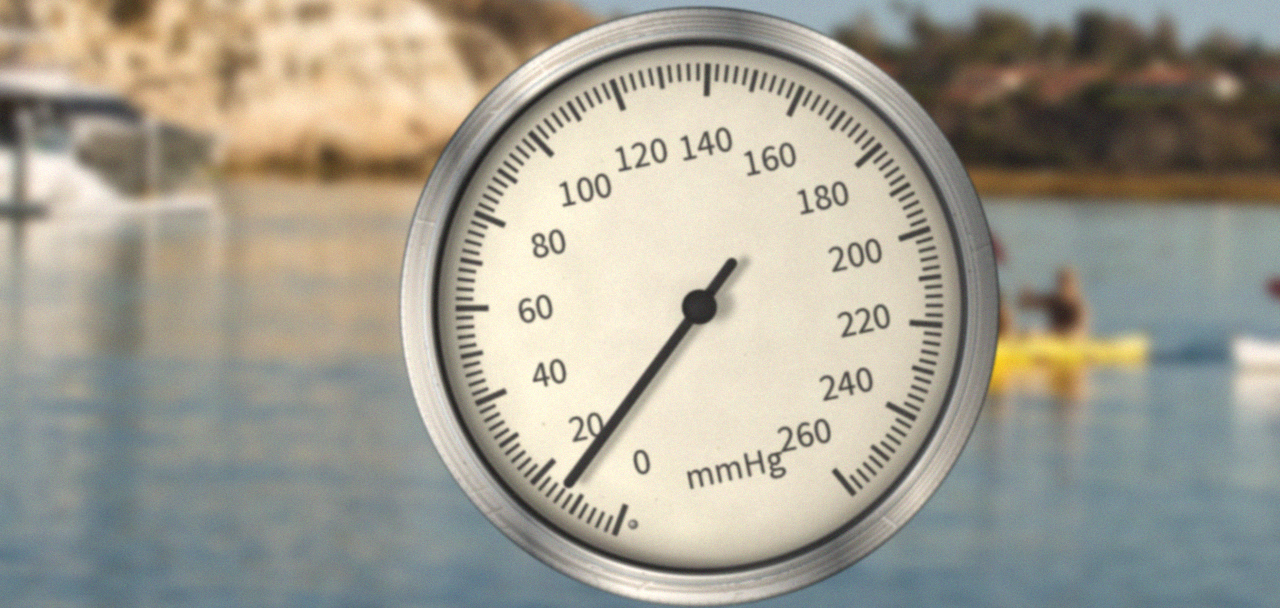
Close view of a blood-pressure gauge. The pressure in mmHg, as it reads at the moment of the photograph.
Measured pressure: 14 mmHg
